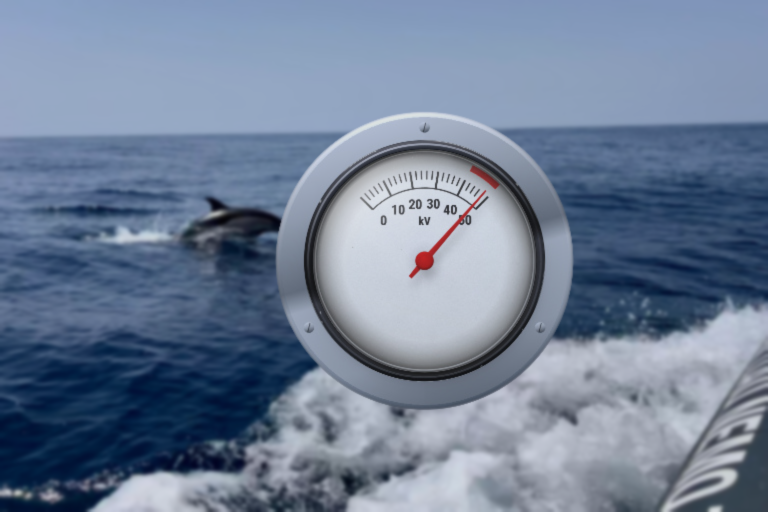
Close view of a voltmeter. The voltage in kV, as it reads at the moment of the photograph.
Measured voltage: 48 kV
